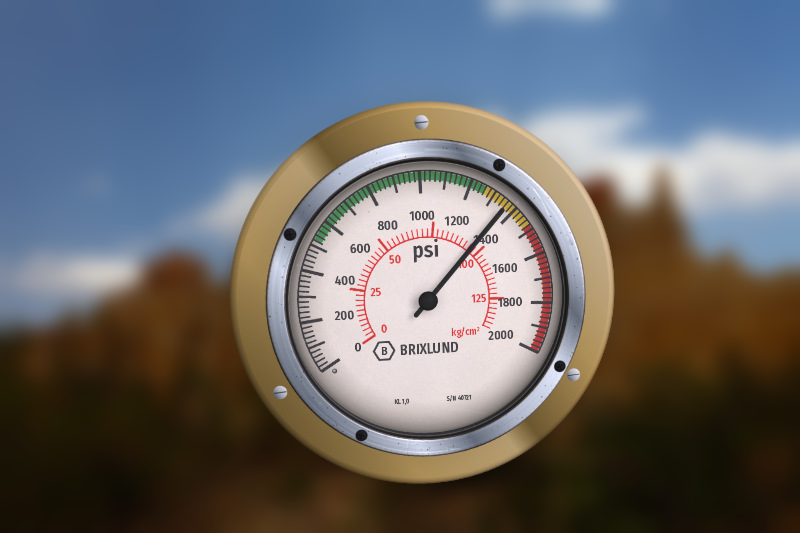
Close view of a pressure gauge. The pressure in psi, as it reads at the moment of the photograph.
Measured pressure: 1360 psi
